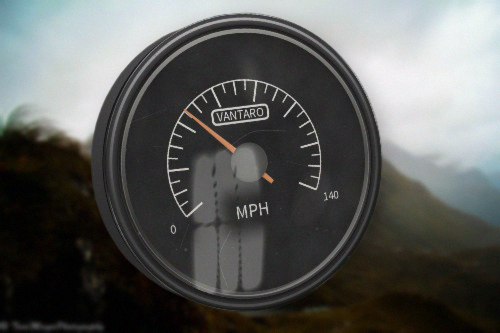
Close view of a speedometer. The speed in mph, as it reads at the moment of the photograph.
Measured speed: 45 mph
